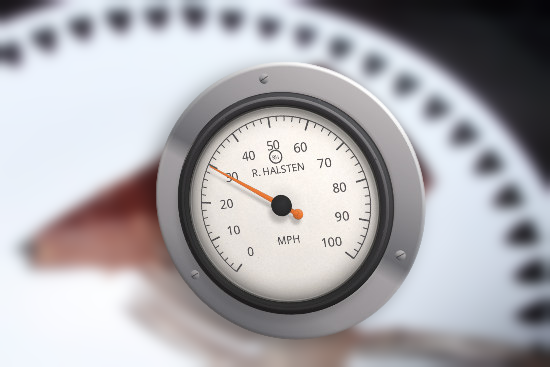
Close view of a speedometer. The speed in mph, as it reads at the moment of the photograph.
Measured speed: 30 mph
